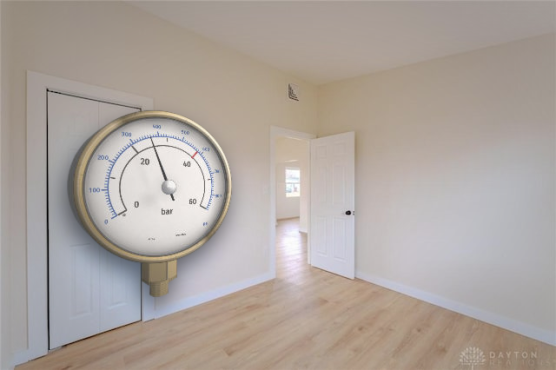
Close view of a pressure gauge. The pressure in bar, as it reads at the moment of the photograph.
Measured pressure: 25 bar
